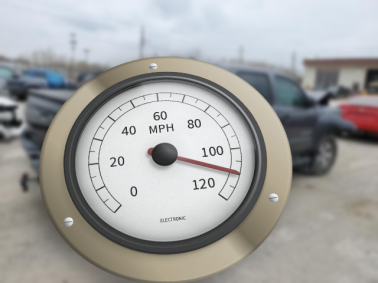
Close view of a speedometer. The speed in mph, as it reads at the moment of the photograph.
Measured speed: 110 mph
